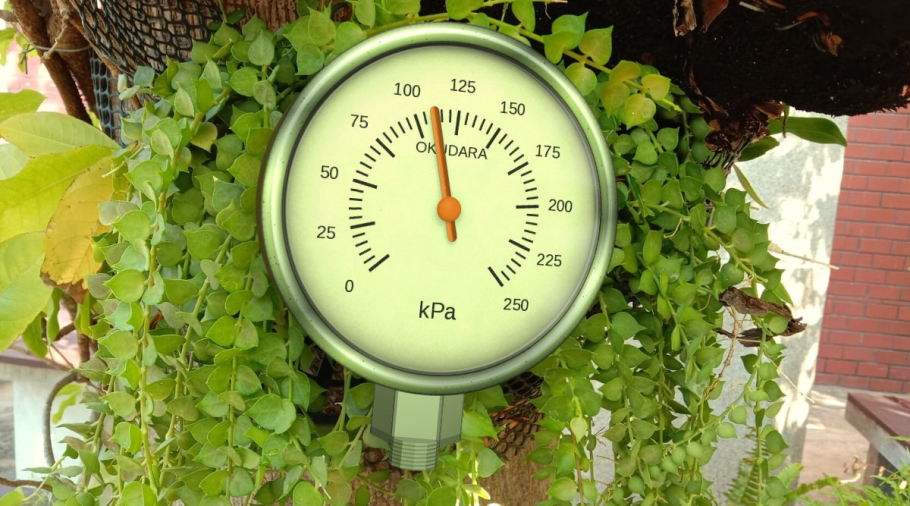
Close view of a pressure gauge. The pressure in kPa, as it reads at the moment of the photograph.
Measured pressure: 110 kPa
